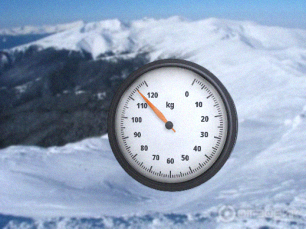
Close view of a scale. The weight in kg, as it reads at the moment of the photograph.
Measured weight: 115 kg
